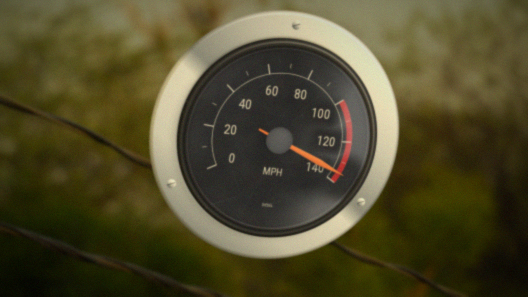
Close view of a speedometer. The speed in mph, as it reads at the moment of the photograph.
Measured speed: 135 mph
